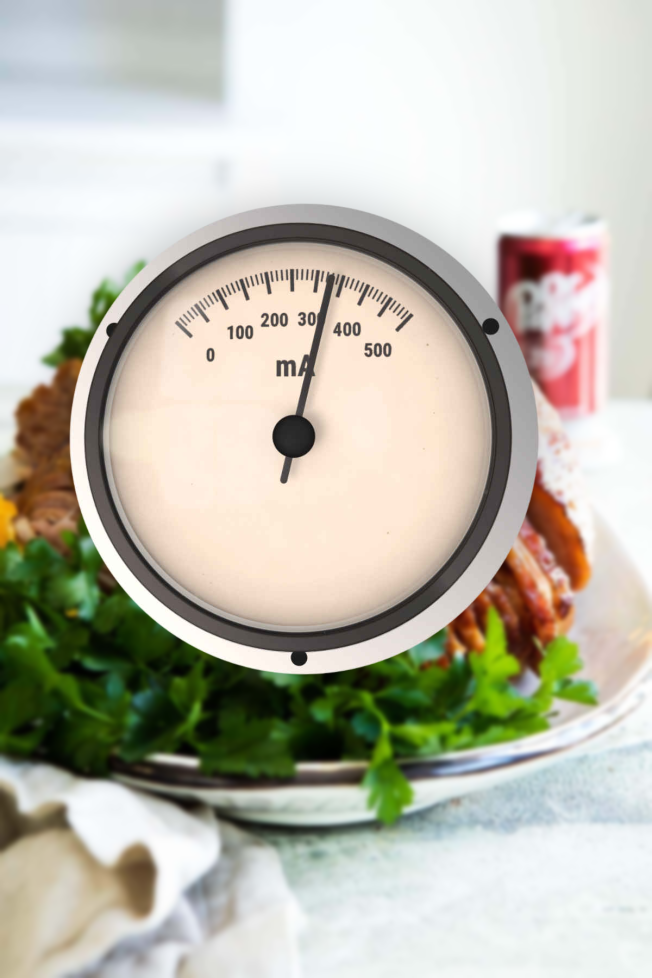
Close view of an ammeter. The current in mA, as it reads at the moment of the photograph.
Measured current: 330 mA
